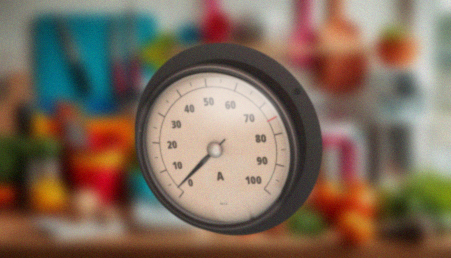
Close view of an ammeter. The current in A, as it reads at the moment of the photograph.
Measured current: 2.5 A
